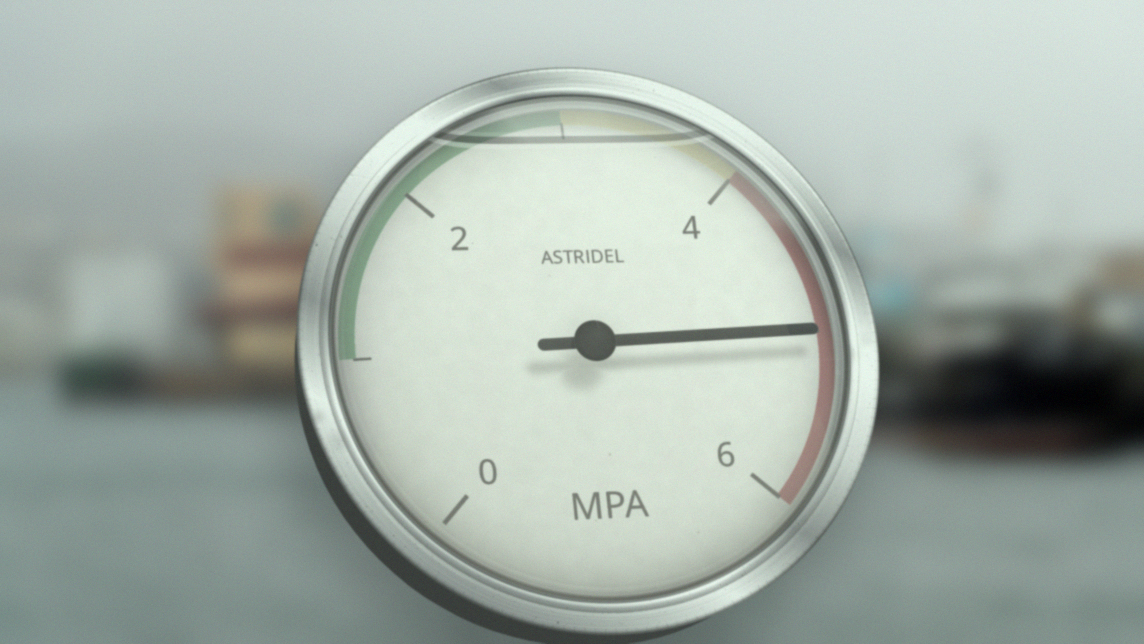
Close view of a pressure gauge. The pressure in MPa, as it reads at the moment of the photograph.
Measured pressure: 5 MPa
